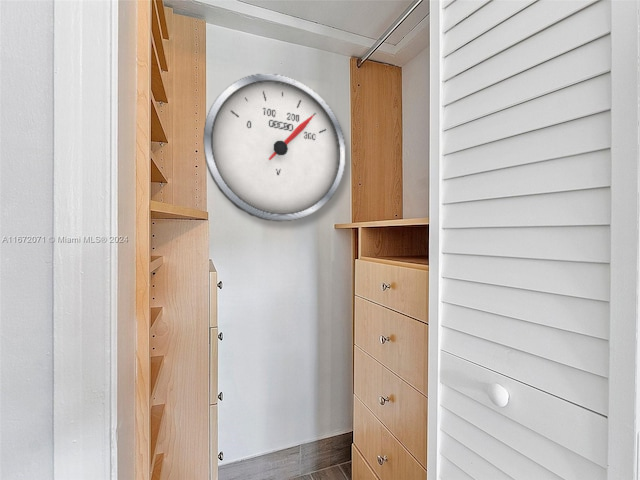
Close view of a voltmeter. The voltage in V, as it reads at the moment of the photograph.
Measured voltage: 250 V
